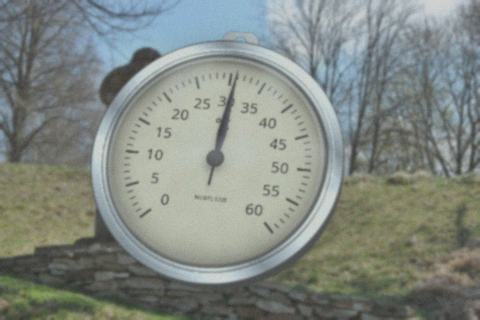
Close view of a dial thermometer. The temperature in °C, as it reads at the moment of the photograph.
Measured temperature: 31 °C
